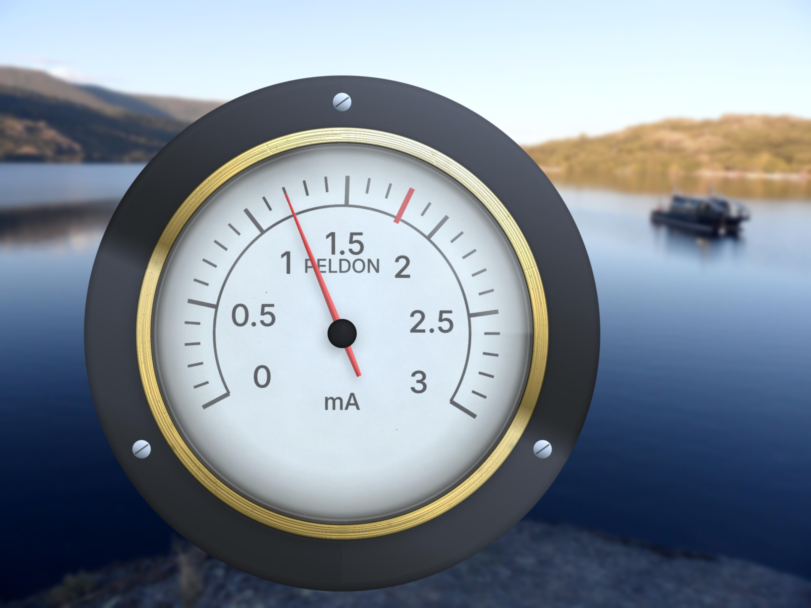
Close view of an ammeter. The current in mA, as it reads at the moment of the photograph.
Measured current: 1.2 mA
